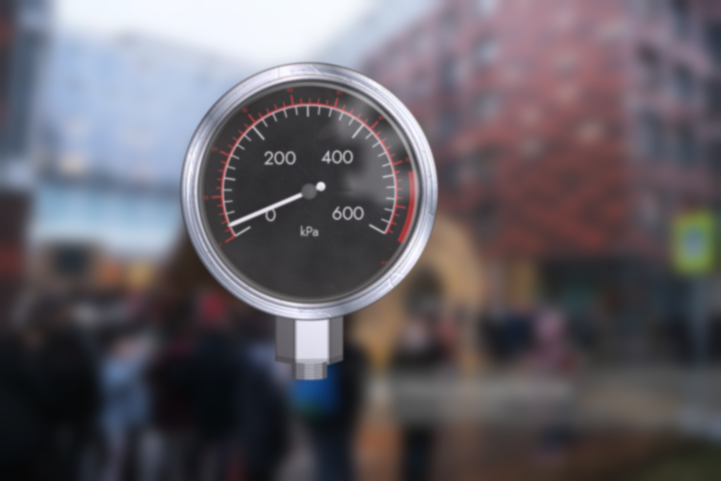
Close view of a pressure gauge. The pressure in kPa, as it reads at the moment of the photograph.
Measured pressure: 20 kPa
